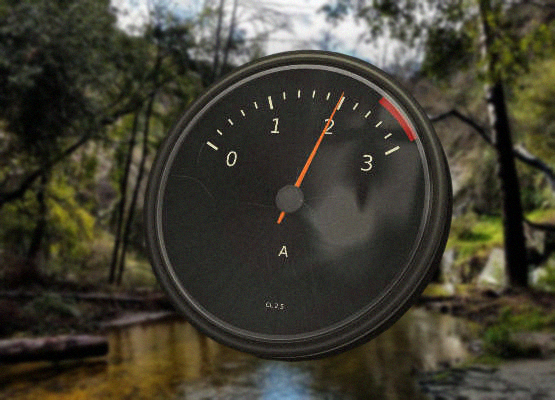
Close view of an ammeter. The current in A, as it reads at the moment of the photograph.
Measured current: 2 A
